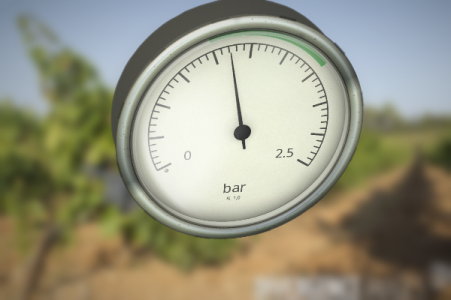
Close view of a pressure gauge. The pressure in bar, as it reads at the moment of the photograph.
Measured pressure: 1.1 bar
